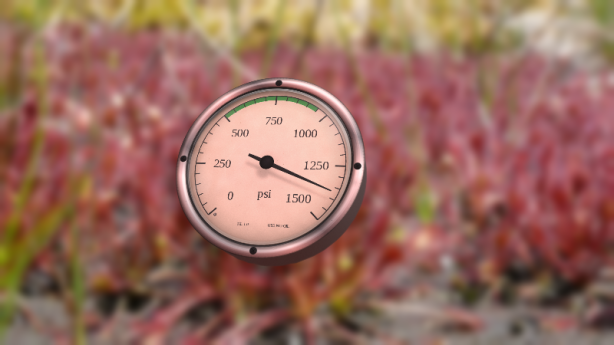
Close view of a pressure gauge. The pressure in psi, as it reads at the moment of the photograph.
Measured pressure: 1375 psi
